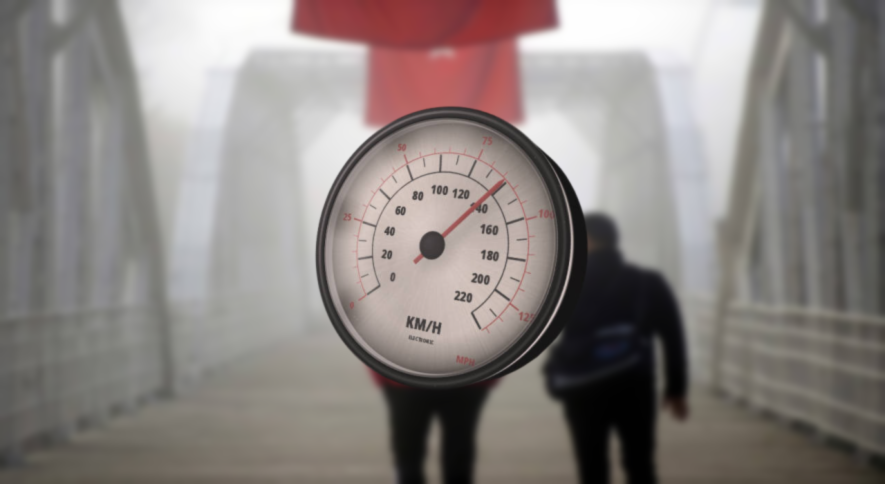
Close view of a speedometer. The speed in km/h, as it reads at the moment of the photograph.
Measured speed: 140 km/h
